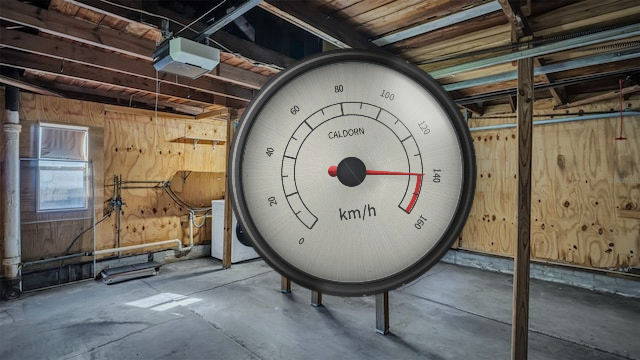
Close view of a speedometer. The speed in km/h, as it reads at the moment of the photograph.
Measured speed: 140 km/h
